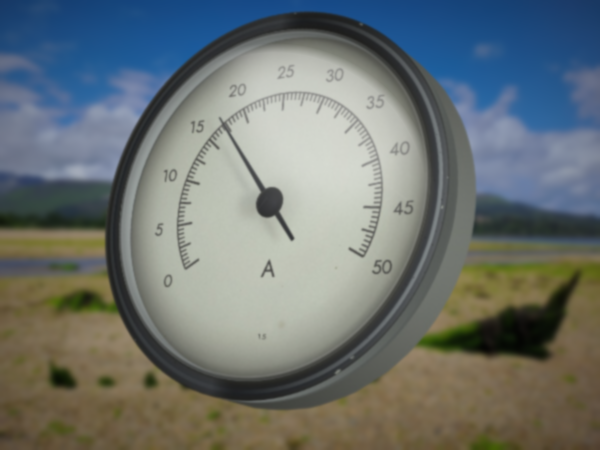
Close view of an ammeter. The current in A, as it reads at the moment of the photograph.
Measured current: 17.5 A
